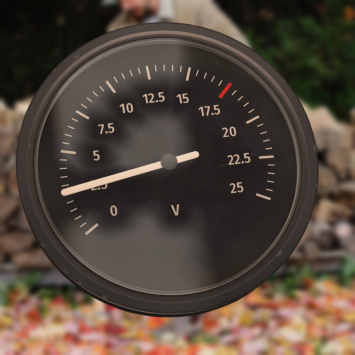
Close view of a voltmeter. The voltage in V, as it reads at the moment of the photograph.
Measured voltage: 2.5 V
